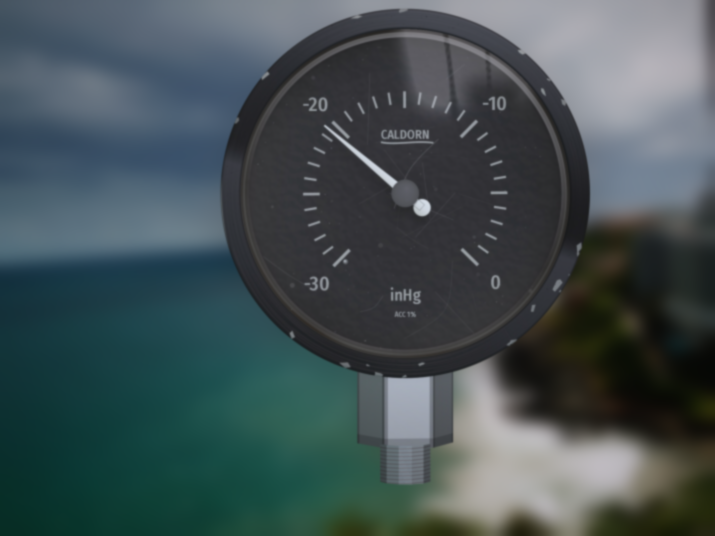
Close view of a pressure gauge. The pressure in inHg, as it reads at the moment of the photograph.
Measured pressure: -20.5 inHg
